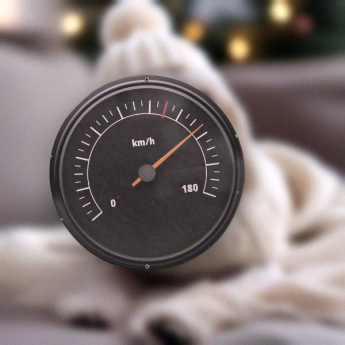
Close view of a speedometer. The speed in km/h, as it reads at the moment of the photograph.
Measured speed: 135 km/h
